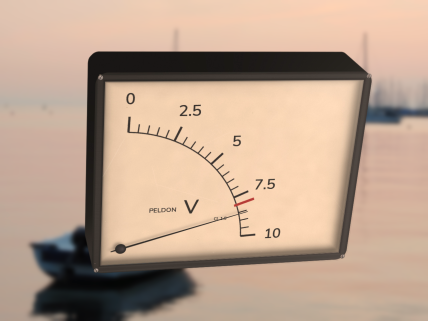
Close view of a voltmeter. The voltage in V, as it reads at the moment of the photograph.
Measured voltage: 8.5 V
